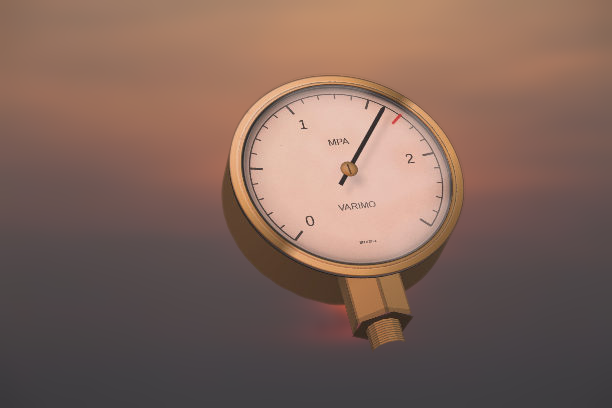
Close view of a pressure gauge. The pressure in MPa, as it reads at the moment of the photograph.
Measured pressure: 1.6 MPa
